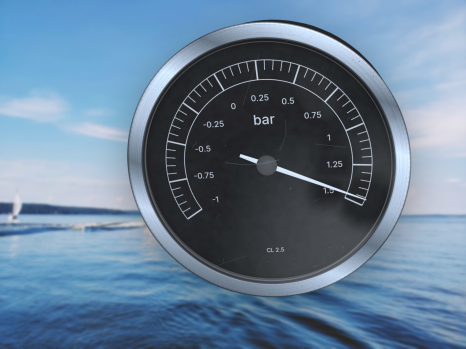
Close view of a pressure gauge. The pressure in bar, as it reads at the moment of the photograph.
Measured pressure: 1.45 bar
